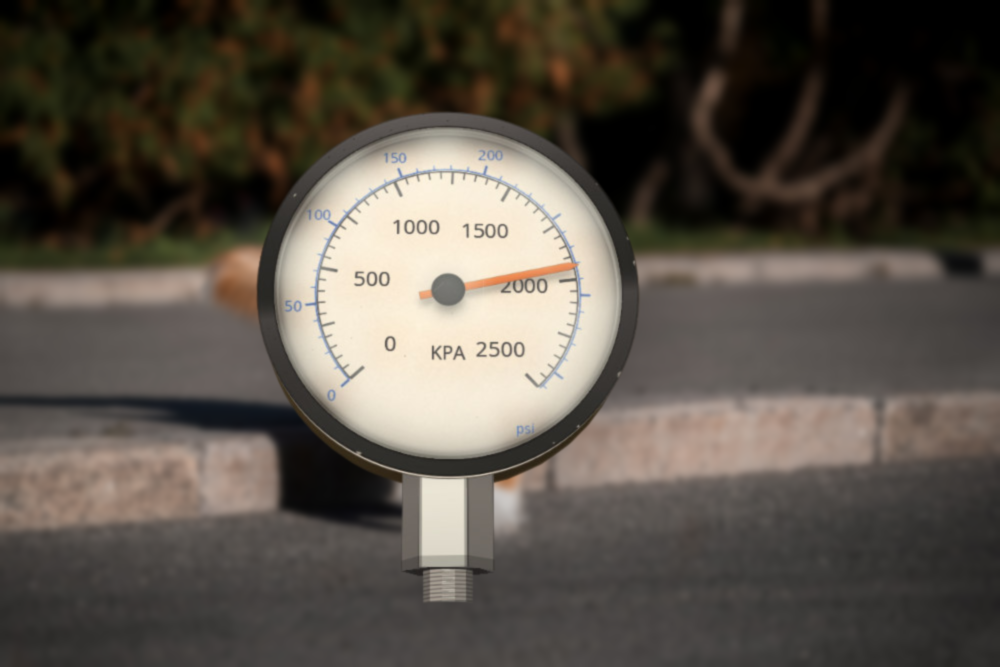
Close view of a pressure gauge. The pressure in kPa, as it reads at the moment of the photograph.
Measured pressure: 1950 kPa
